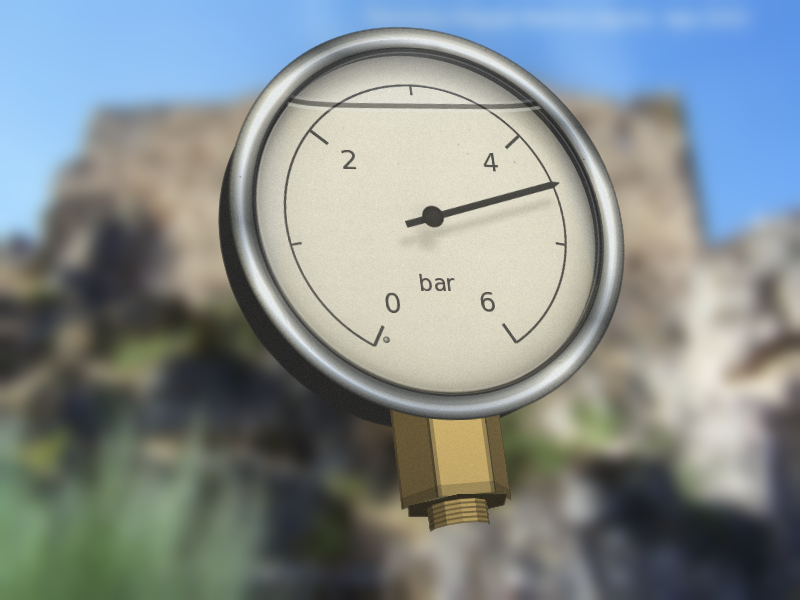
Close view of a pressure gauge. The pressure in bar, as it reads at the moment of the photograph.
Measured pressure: 4.5 bar
